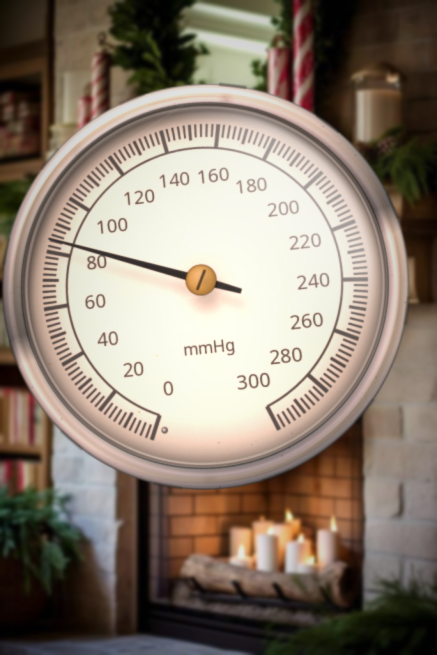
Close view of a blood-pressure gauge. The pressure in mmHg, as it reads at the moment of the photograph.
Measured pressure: 84 mmHg
